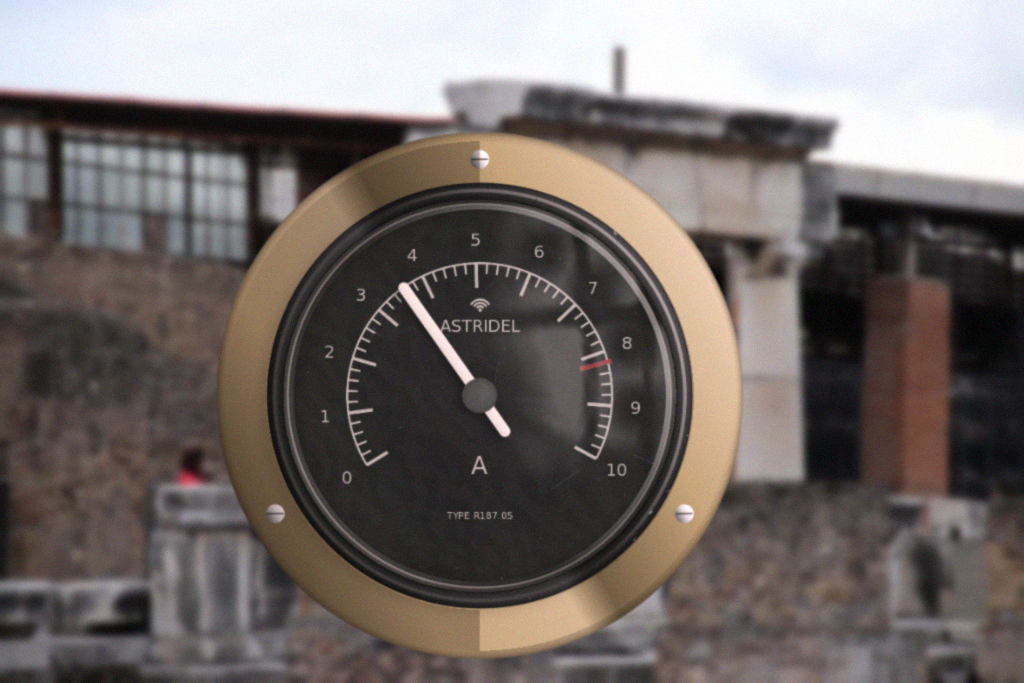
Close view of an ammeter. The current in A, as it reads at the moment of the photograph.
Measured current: 3.6 A
